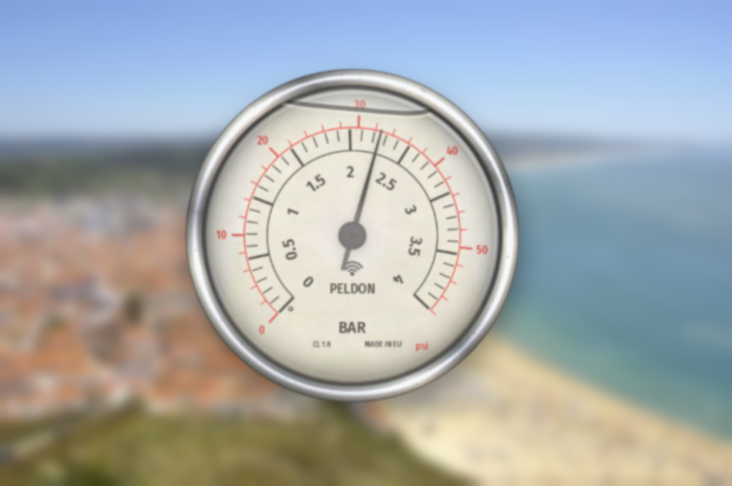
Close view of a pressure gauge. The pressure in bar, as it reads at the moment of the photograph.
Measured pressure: 2.25 bar
